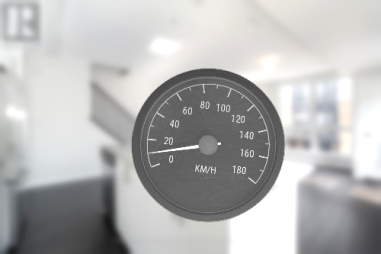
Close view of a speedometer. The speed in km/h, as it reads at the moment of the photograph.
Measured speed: 10 km/h
